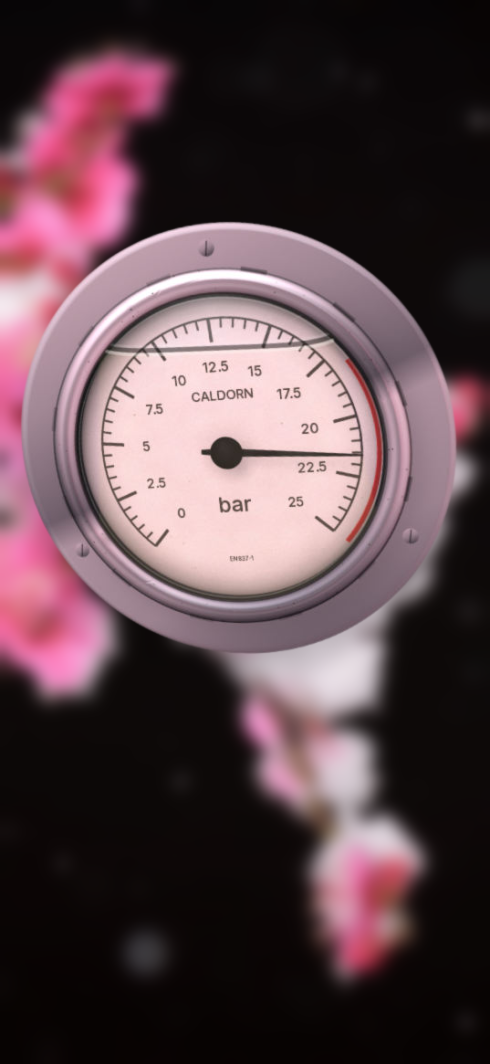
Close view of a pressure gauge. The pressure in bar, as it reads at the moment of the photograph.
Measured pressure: 21.5 bar
